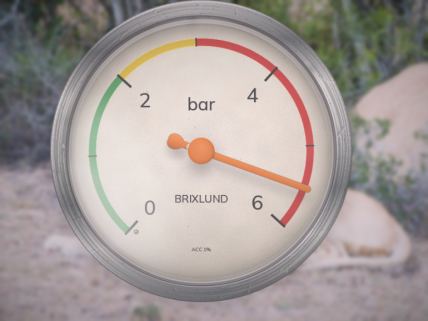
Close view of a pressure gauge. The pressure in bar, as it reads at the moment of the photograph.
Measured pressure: 5.5 bar
